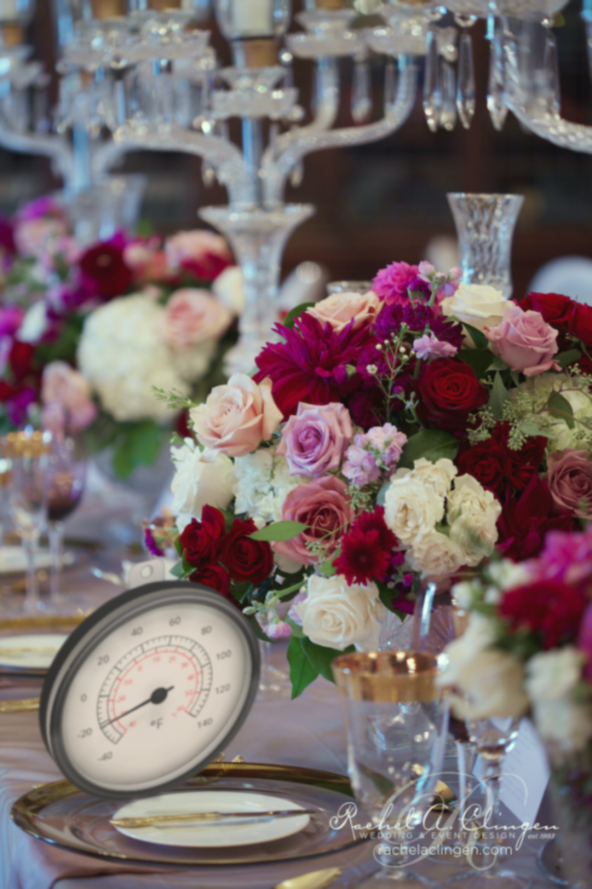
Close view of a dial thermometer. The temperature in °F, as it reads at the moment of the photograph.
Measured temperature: -20 °F
